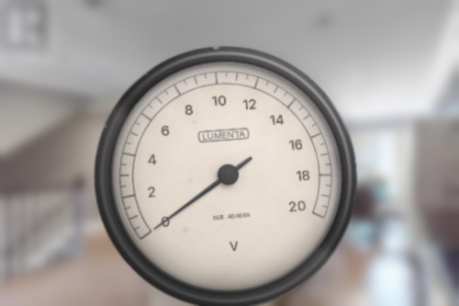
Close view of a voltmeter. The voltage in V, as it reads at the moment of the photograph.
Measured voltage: 0 V
